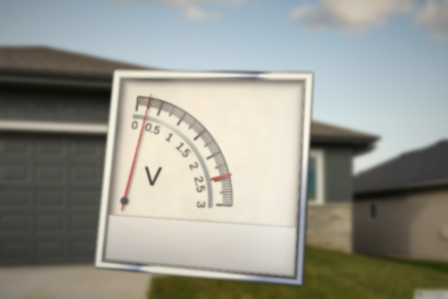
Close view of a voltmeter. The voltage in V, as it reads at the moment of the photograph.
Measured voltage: 0.25 V
